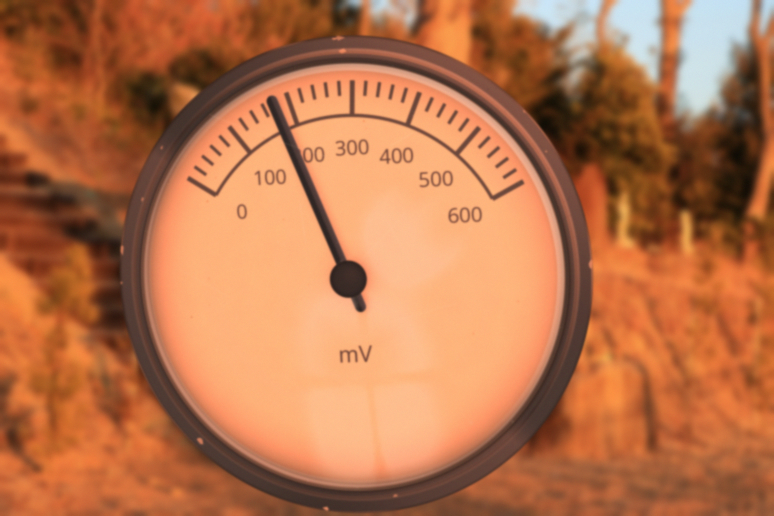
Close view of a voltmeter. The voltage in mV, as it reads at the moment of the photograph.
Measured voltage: 180 mV
